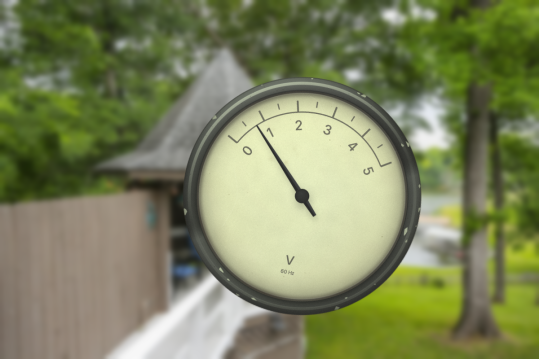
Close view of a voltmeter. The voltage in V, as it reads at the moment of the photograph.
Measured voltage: 0.75 V
